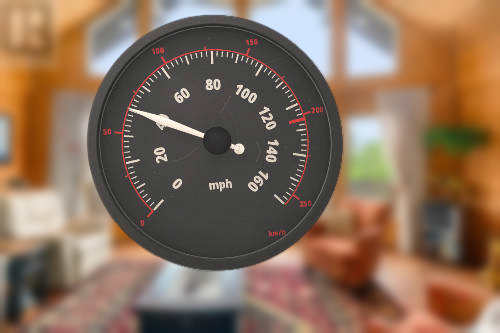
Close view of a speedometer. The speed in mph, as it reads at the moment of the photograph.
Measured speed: 40 mph
